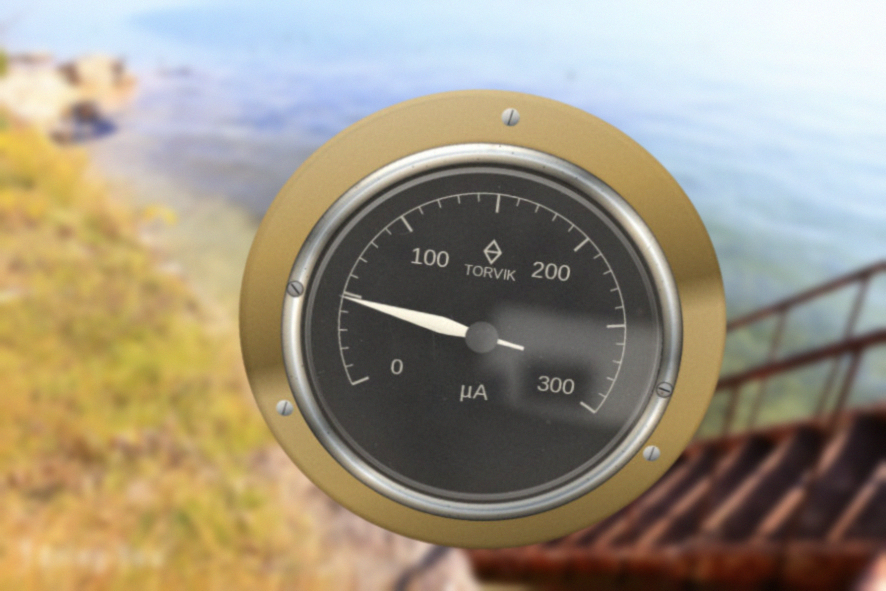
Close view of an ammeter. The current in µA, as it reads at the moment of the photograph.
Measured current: 50 µA
